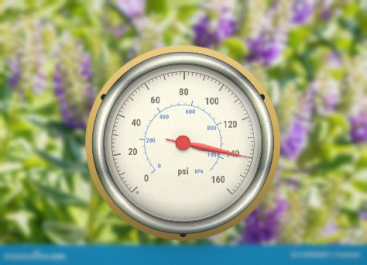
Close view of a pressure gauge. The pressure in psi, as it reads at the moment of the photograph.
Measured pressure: 140 psi
